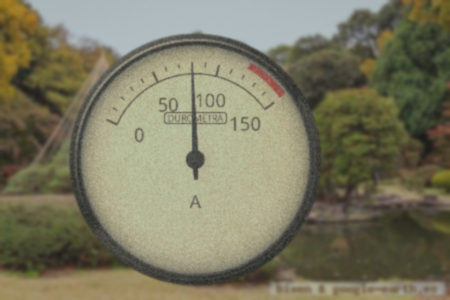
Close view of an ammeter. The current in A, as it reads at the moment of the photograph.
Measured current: 80 A
